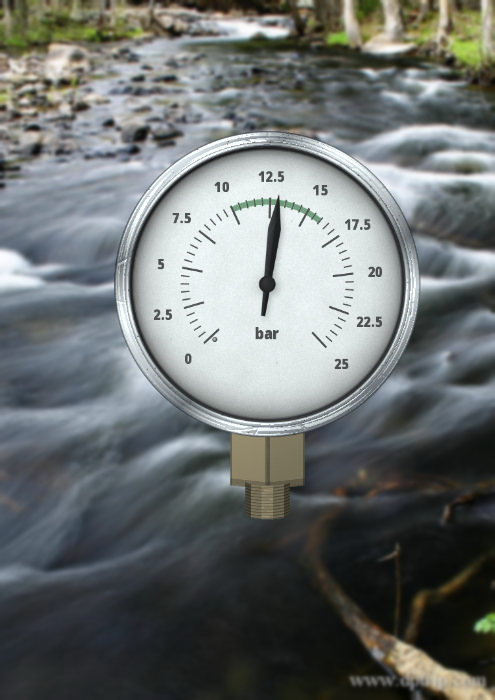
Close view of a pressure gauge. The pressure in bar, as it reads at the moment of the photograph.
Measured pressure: 13 bar
